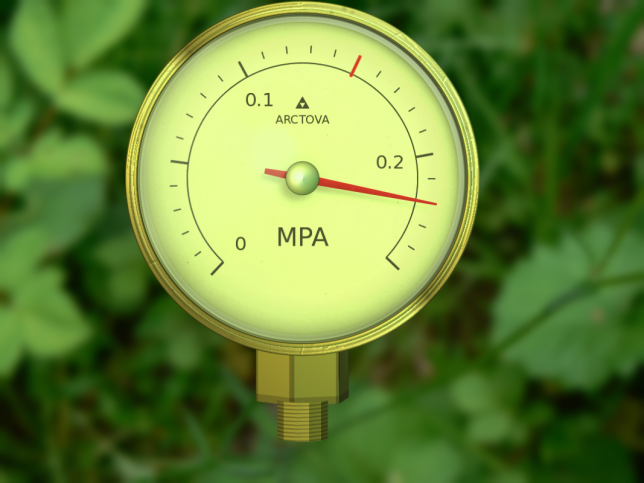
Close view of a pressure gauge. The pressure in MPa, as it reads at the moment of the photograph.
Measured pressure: 0.22 MPa
